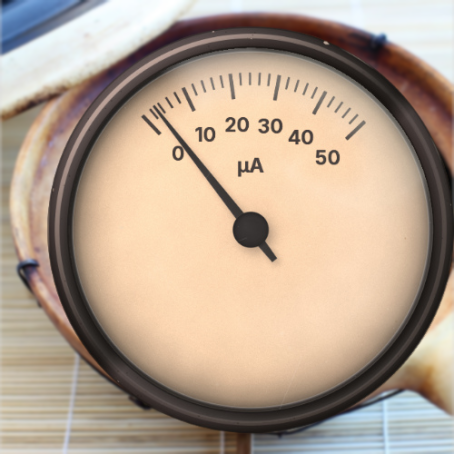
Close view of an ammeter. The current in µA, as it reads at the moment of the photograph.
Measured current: 3 µA
